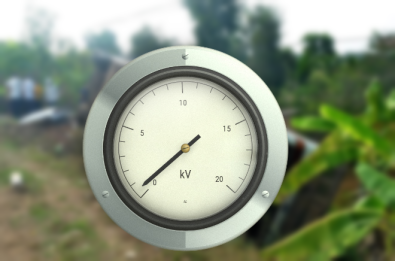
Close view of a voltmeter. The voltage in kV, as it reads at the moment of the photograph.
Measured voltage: 0.5 kV
